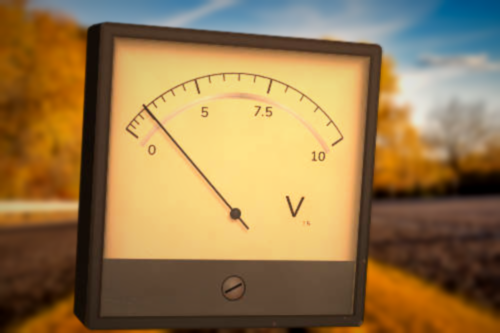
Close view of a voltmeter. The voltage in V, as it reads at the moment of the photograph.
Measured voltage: 2.5 V
